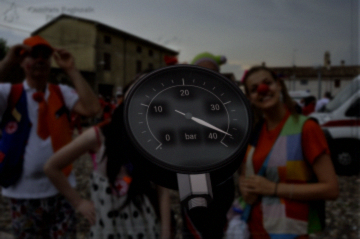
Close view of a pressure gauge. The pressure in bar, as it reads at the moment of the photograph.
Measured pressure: 38 bar
